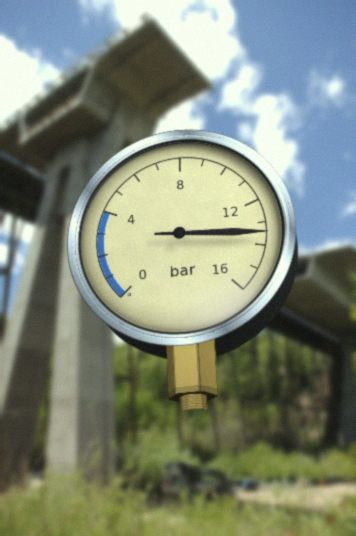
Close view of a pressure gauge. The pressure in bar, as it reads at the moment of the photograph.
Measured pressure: 13.5 bar
